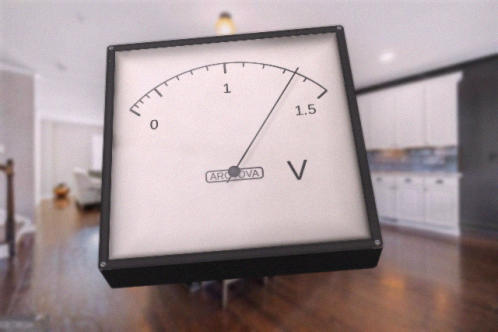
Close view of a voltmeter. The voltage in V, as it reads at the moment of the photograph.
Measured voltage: 1.35 V
